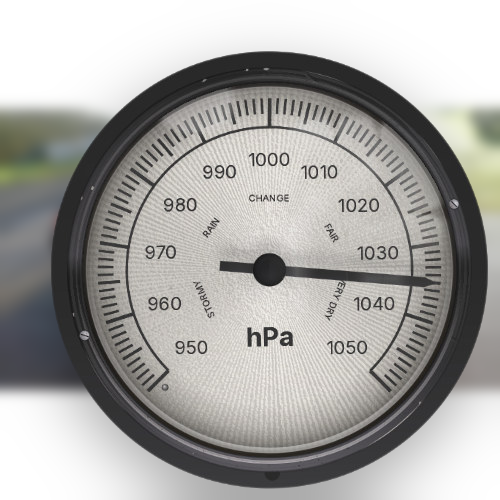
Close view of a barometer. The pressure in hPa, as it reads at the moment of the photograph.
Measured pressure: 1035 hPa
